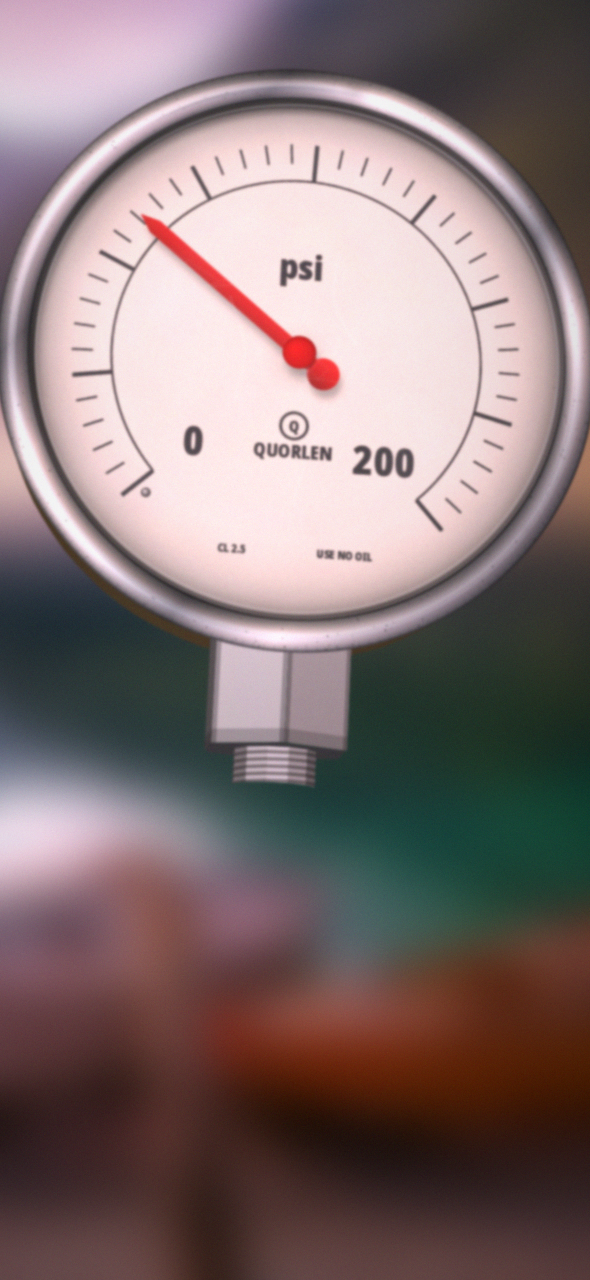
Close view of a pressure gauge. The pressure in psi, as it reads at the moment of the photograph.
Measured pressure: 60 psi
